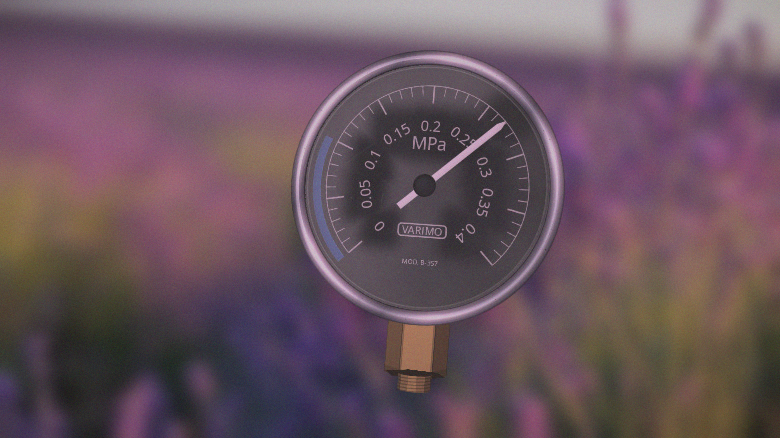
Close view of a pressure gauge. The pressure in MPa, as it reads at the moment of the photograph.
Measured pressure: 0.27 MPa
